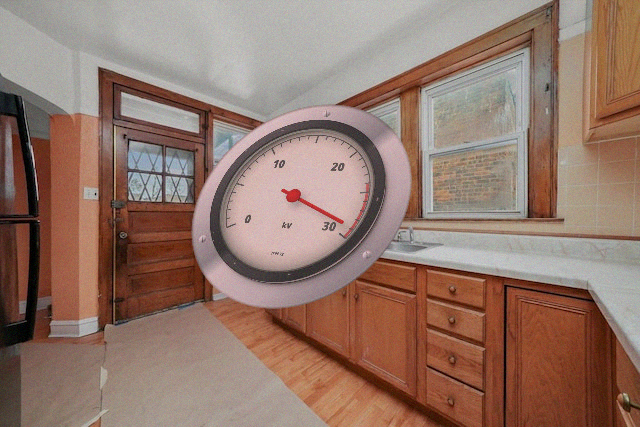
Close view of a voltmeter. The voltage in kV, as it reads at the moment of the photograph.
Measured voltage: 29 kV
